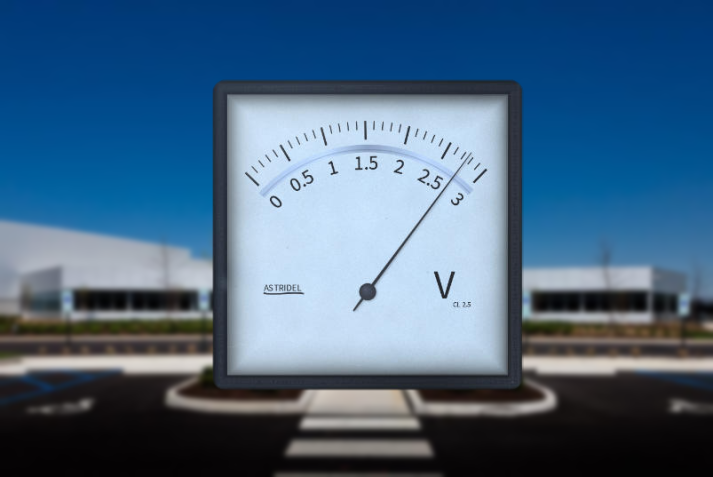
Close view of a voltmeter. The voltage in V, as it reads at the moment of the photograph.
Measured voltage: 2.75 V
